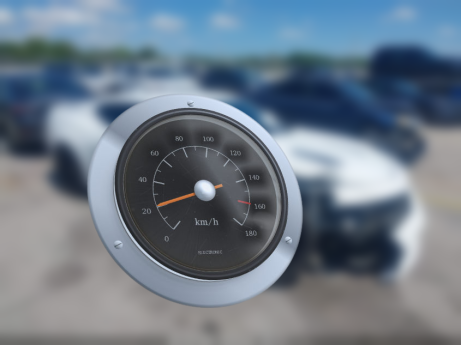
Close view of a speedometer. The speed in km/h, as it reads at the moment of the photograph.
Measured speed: 20 km/h
